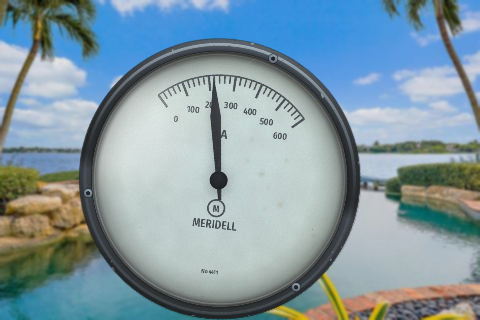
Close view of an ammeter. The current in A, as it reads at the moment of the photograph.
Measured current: 220 A
